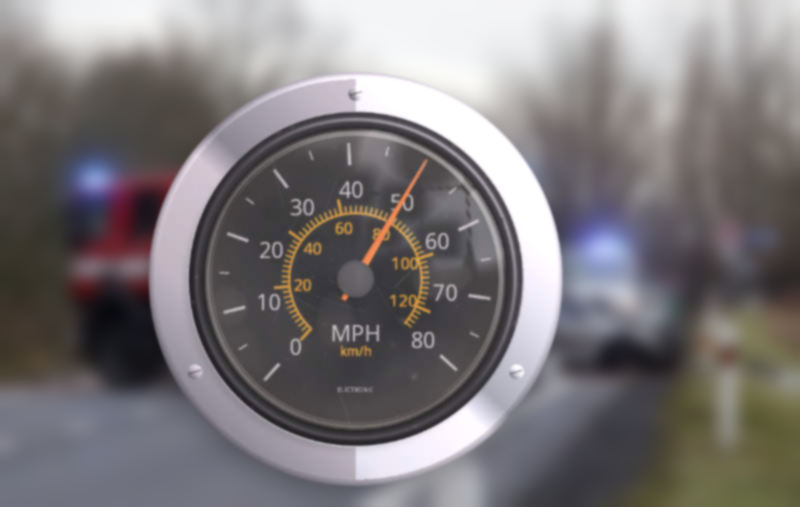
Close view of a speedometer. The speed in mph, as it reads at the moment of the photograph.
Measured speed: 50 mph
